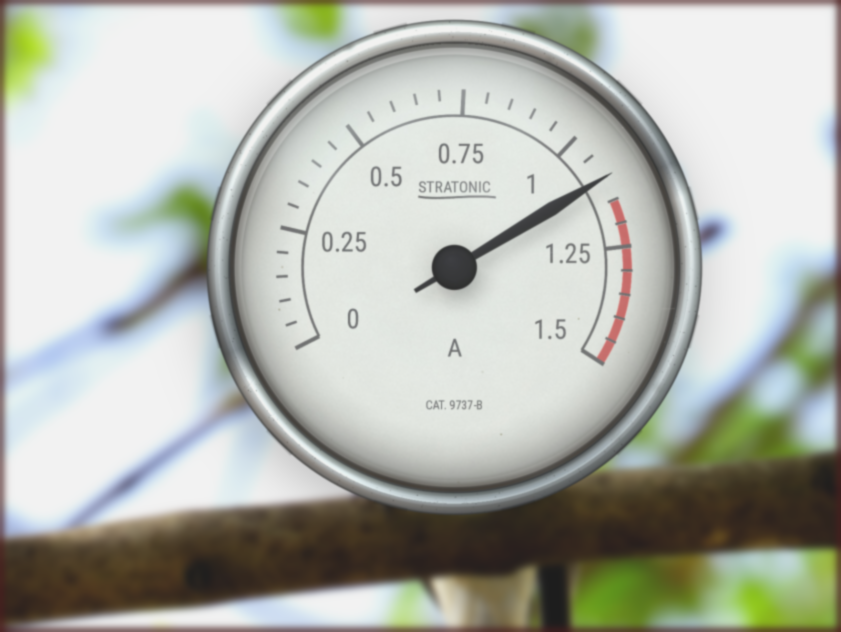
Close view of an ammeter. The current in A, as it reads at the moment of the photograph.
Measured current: 1.1 A
